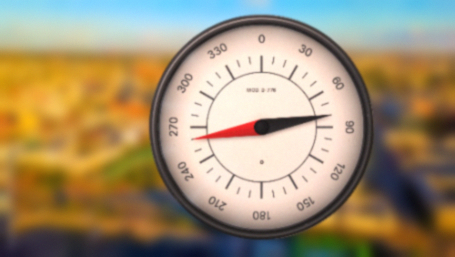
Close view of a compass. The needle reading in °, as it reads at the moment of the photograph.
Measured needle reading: 260 °
